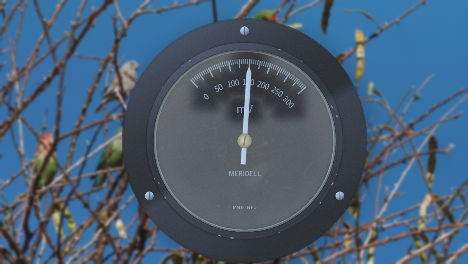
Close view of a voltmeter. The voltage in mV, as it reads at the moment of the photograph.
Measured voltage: 150 mV
